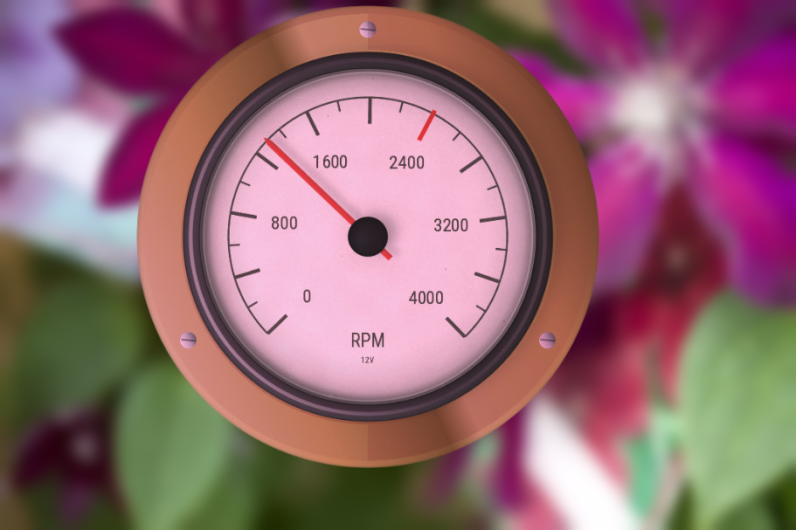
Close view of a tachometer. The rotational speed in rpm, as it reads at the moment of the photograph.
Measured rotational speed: 1300 rpm
